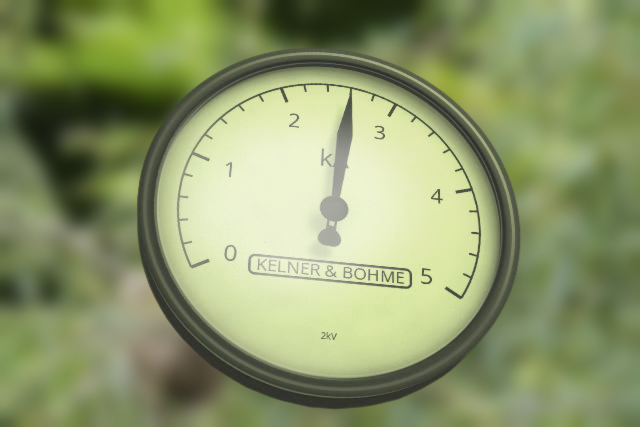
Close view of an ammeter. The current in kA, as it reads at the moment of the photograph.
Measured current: 2.6 kA
